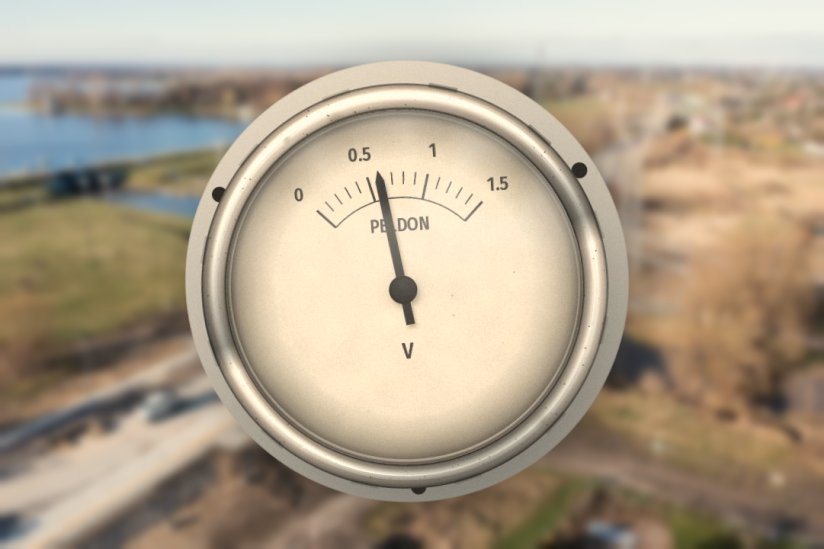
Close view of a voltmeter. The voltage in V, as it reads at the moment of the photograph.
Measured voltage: 0.6 V
